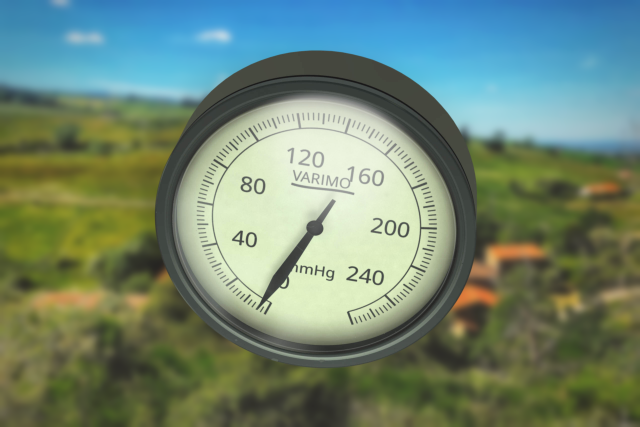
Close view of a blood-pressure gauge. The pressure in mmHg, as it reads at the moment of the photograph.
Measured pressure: 4 mmHg
